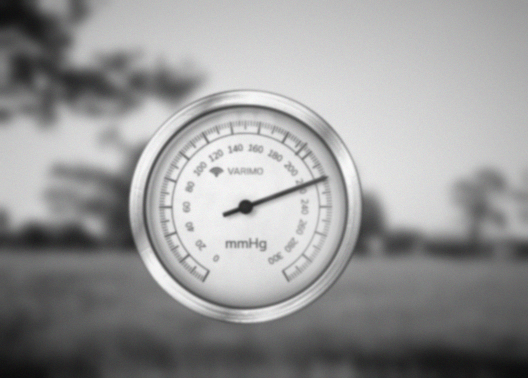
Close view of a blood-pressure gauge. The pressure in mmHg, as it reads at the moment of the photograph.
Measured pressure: 220 mmHg
